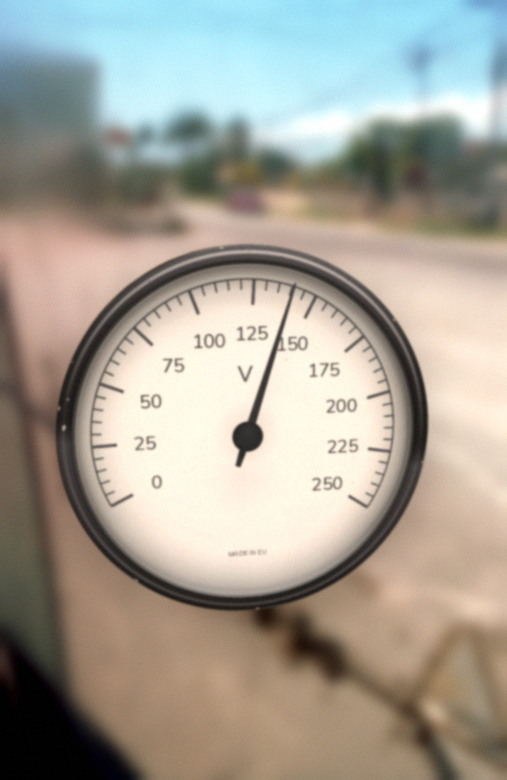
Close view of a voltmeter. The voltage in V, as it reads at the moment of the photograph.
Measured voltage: 140 V
